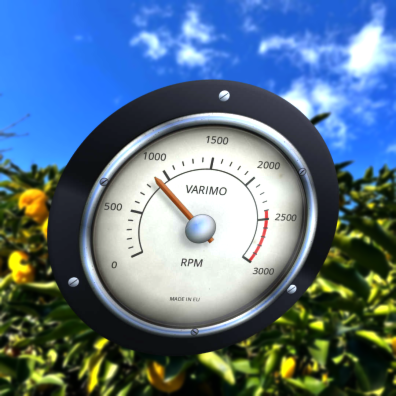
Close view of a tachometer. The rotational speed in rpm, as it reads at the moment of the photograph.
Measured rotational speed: 900 rpm
